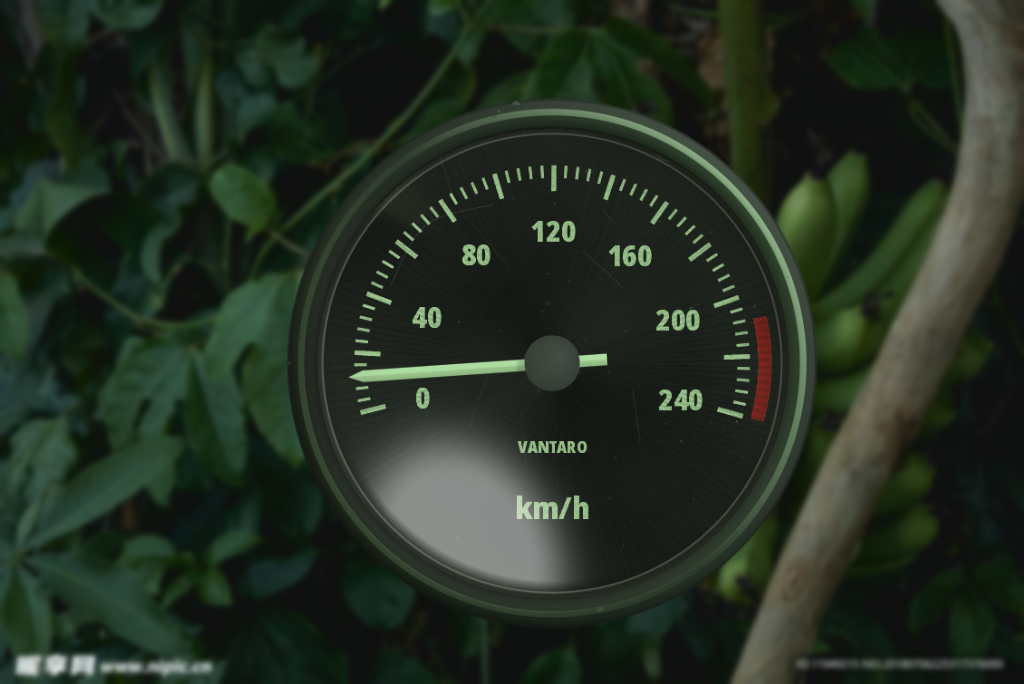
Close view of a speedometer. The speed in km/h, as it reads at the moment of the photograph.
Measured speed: 12 km/h
